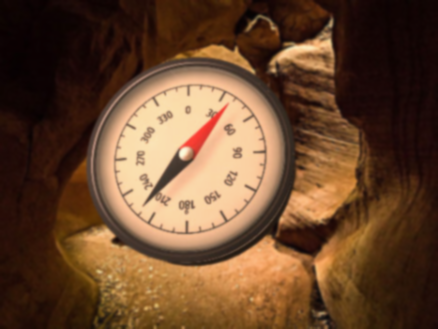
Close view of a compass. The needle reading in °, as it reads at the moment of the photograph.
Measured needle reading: 40 °
